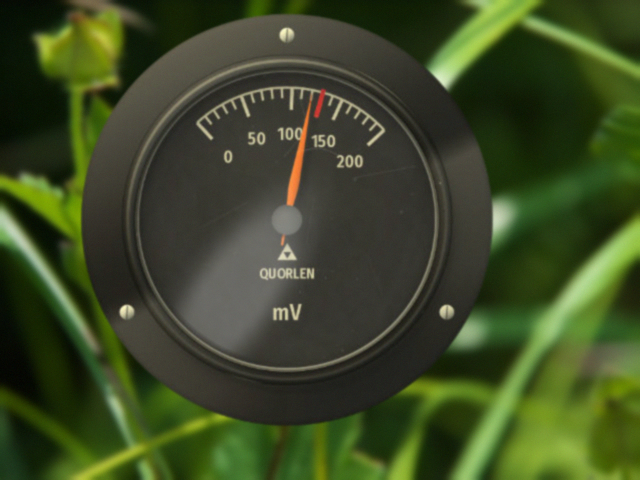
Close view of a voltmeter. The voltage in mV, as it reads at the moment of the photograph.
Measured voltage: 120 mV
